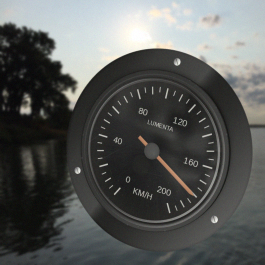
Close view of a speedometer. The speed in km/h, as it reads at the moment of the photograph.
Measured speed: 180 km/h
